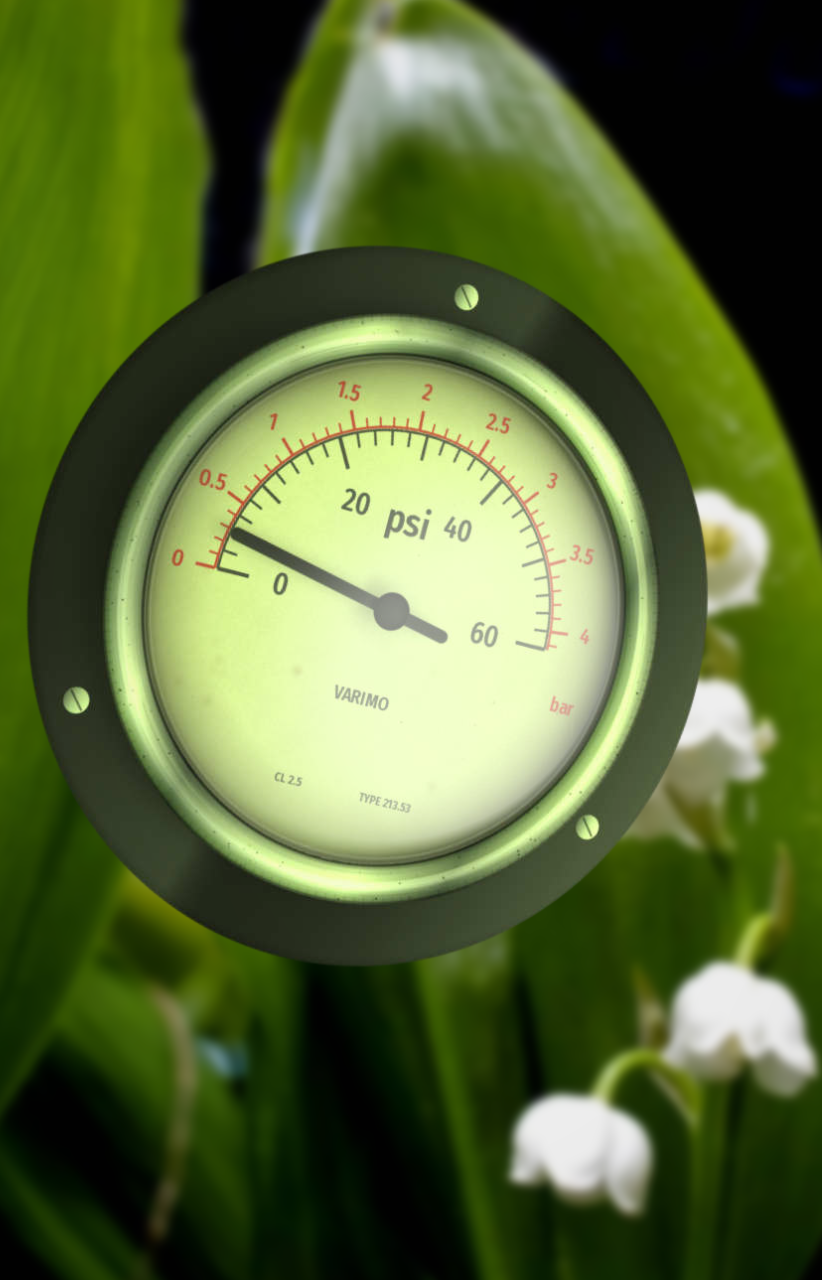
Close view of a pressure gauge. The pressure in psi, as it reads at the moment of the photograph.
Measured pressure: 4 psi
